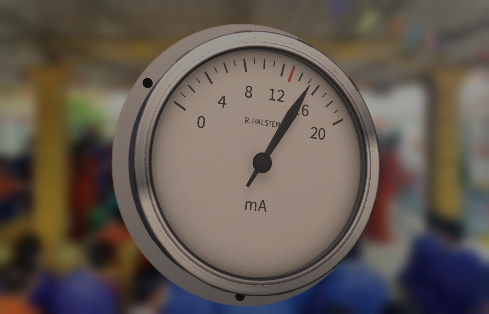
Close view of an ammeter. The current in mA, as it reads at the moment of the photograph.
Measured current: 15 mA
